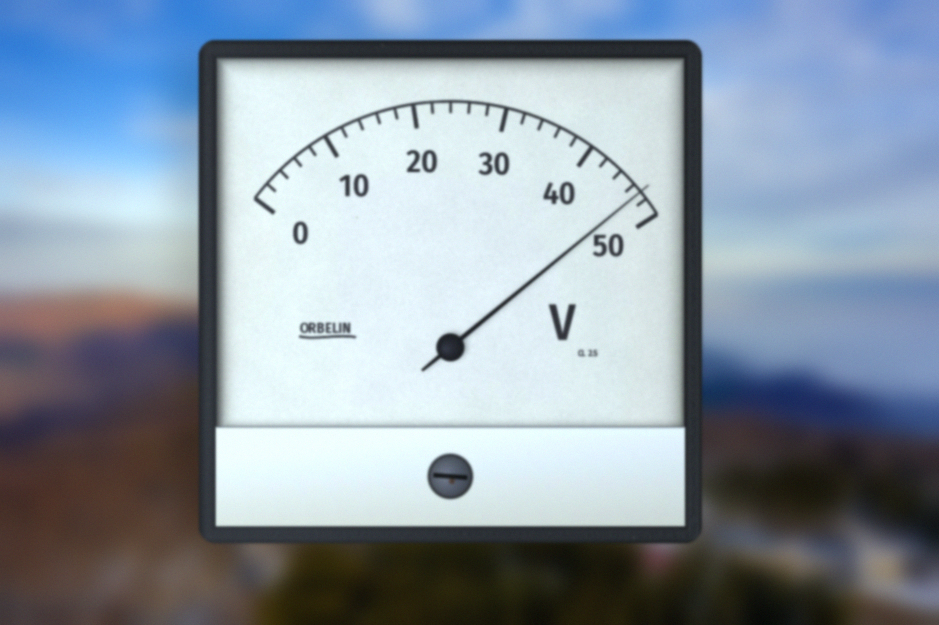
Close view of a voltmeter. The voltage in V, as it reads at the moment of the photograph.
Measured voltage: 47 V
